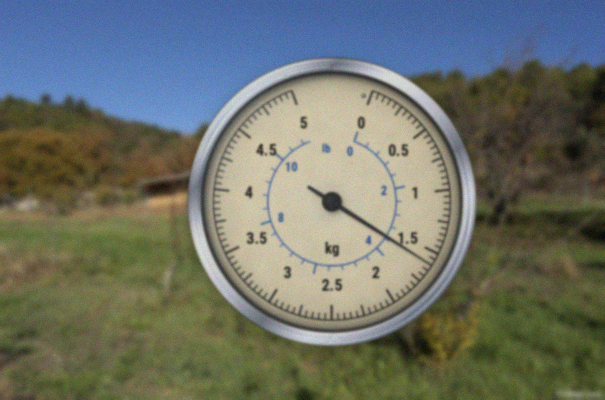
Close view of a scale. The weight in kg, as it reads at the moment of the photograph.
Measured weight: 1.6 kg
